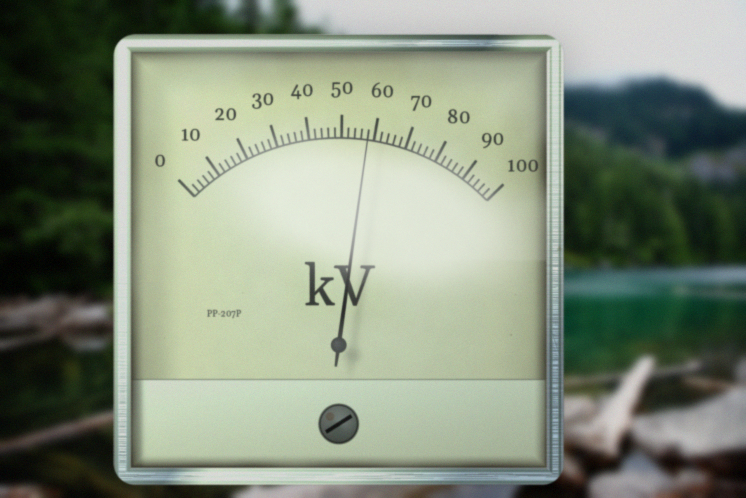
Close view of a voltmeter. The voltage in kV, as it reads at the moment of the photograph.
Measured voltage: 58 kV
